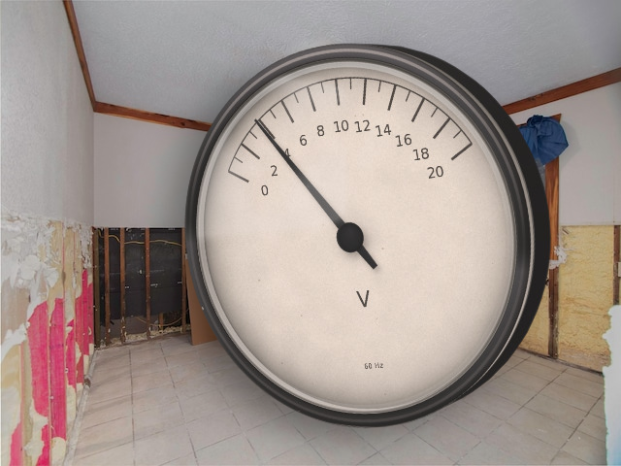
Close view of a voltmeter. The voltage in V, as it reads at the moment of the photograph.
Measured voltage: 4 V
